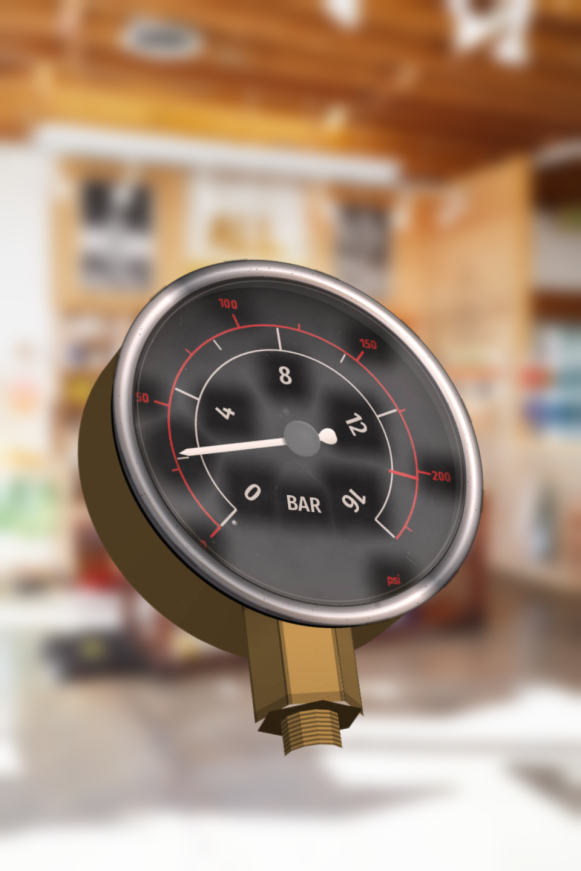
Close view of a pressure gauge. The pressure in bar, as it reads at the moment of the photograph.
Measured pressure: 2 bar
